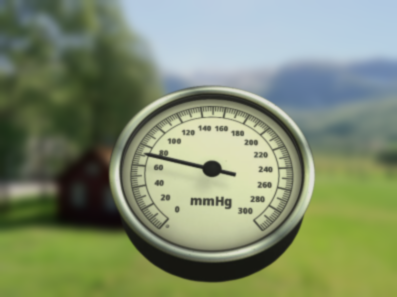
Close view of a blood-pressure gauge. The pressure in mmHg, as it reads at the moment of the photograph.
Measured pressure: 70 mmHg
